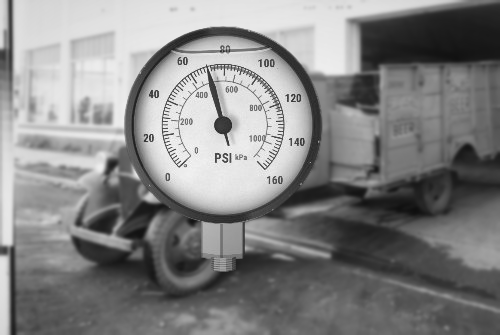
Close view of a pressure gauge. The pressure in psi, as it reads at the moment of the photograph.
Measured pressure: 70 psi
